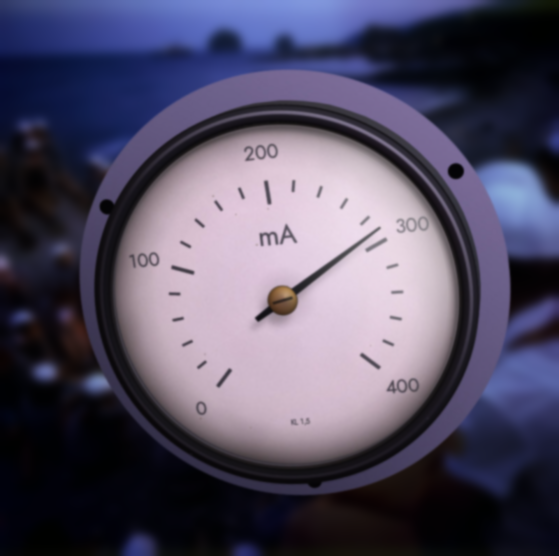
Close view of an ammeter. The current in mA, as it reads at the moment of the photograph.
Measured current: 290 mA
